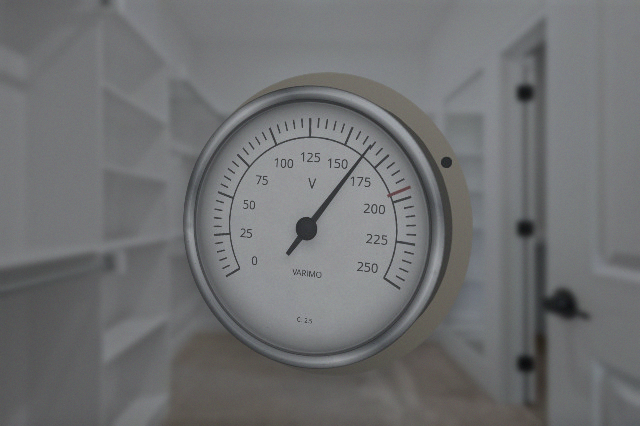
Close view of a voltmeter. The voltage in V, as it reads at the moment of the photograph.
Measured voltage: 165 V
